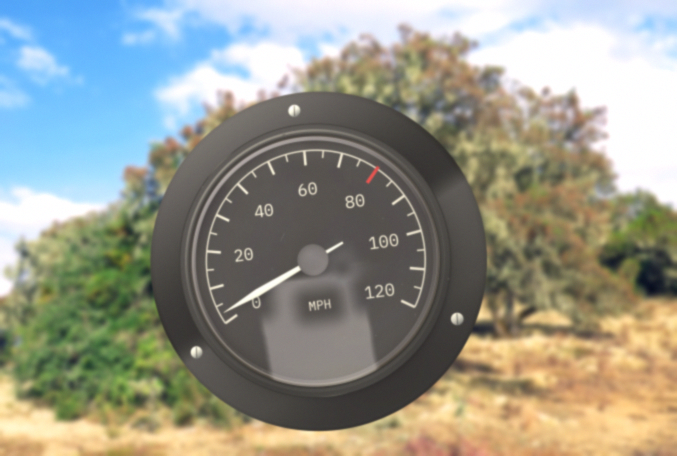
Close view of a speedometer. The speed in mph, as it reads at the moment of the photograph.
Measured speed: 2.5 mph
